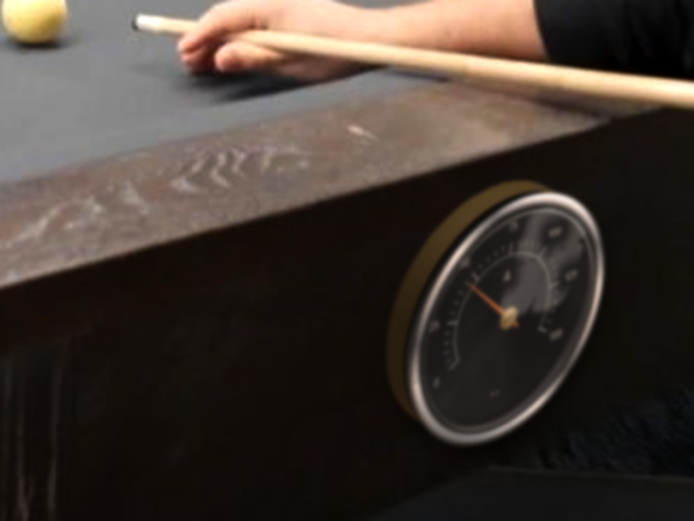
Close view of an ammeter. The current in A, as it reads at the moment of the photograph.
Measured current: 45 A
